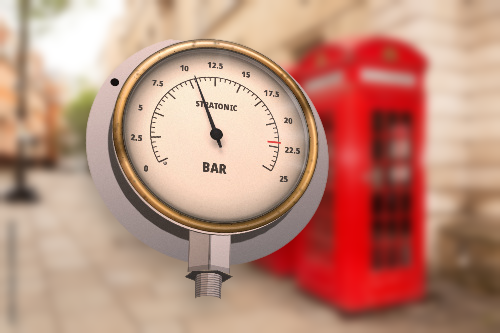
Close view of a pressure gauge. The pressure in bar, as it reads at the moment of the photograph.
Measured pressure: 10.5 bar
